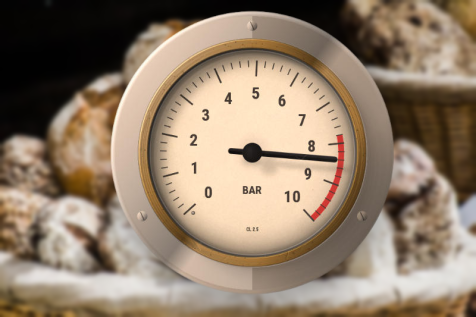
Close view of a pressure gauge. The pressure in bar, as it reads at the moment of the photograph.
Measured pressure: 8.4 bar
